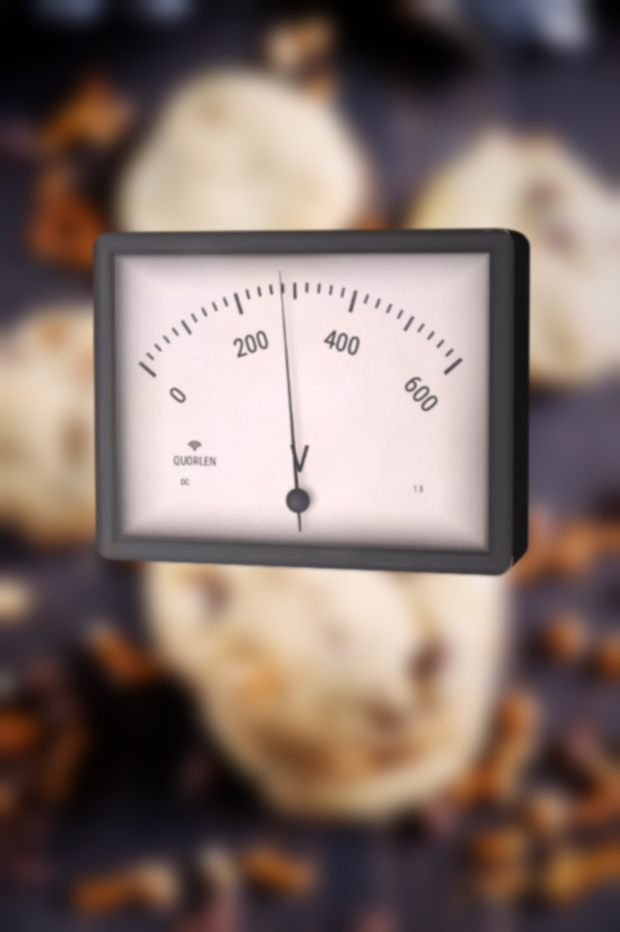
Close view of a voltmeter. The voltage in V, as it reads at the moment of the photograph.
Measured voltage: 280 V
